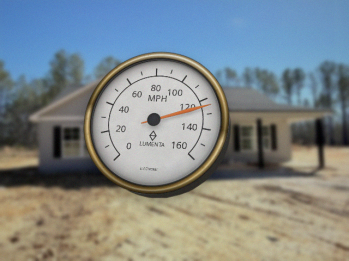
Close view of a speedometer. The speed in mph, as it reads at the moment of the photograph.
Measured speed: 125 mph
